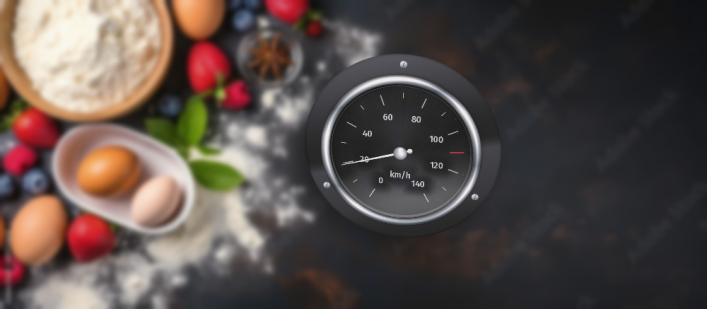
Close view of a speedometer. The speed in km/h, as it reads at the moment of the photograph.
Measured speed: 20 km/h
